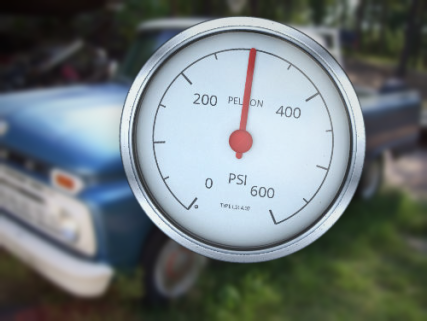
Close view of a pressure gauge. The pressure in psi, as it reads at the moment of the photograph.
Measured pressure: 300 psi
